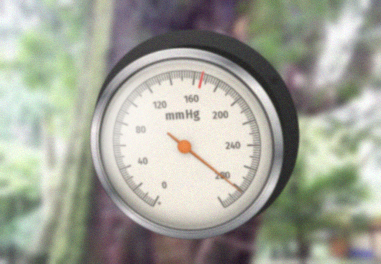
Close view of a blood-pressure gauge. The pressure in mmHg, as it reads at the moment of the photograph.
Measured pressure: 280 mmHg
